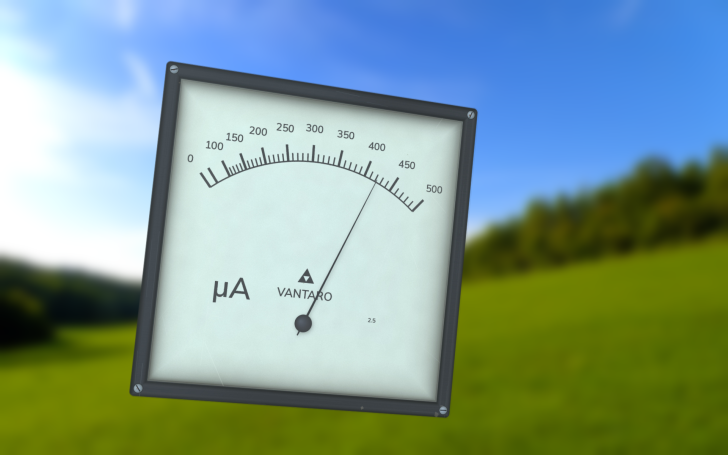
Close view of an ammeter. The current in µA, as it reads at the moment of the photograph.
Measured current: 420 µA
